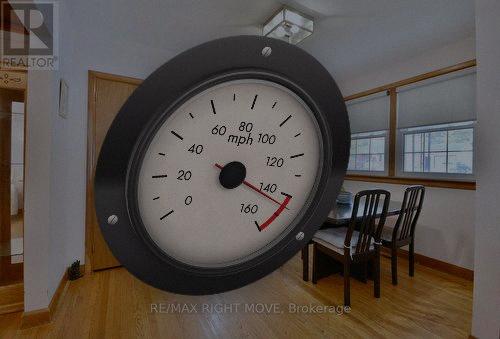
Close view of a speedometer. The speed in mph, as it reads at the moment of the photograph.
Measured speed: 145 mph
